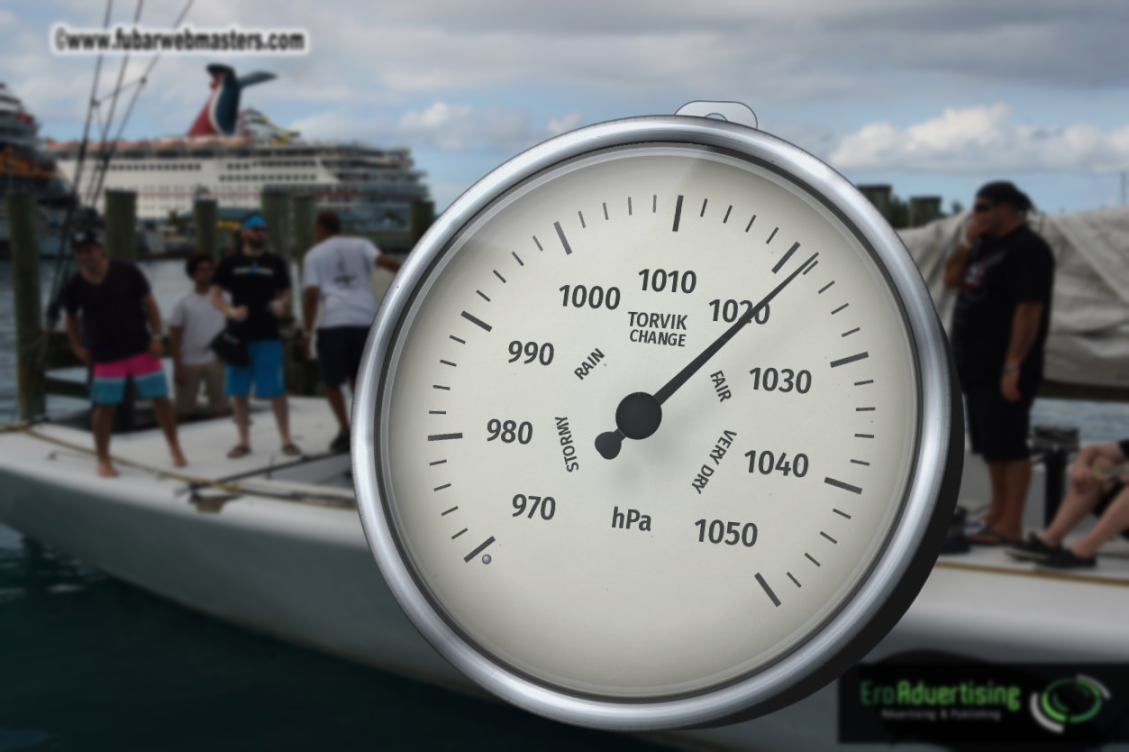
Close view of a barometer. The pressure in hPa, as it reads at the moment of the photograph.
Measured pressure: 1022 hPa
